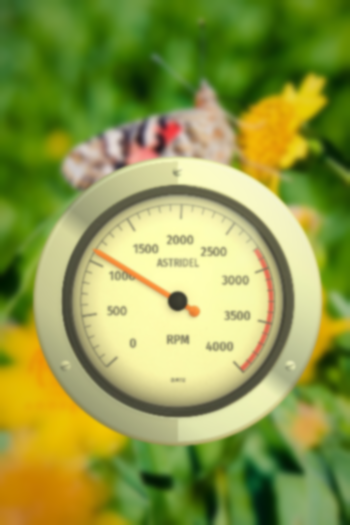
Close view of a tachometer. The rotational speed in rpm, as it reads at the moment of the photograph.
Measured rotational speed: 1100 rpm
